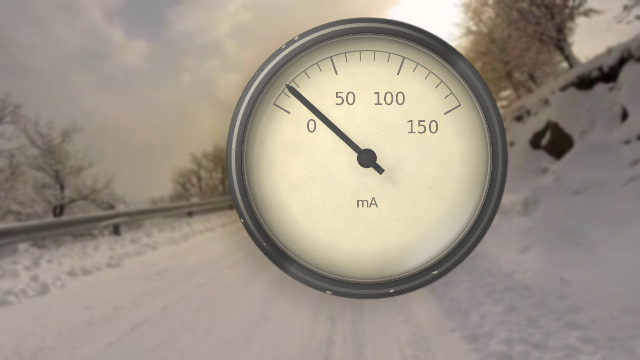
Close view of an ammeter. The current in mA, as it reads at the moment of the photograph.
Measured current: 15 mA
